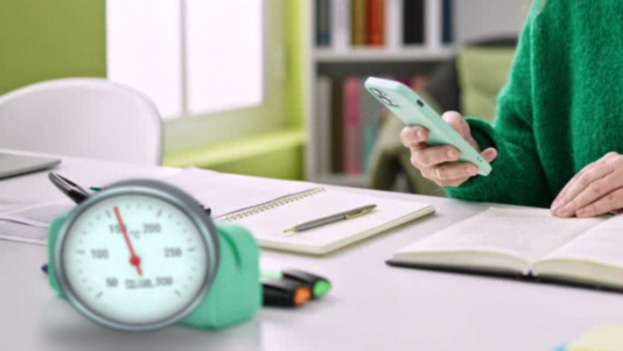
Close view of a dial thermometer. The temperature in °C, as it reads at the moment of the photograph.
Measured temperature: 160 °C
